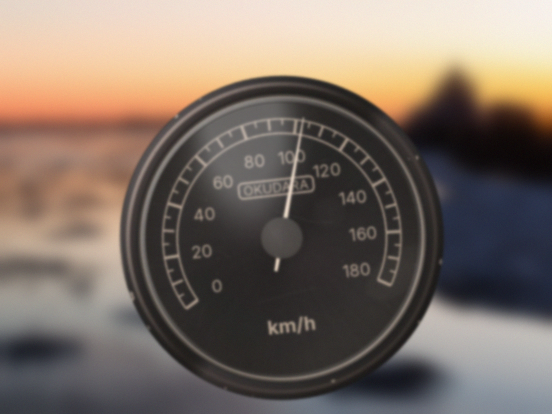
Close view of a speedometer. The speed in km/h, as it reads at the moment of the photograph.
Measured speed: 102.5 km/h
